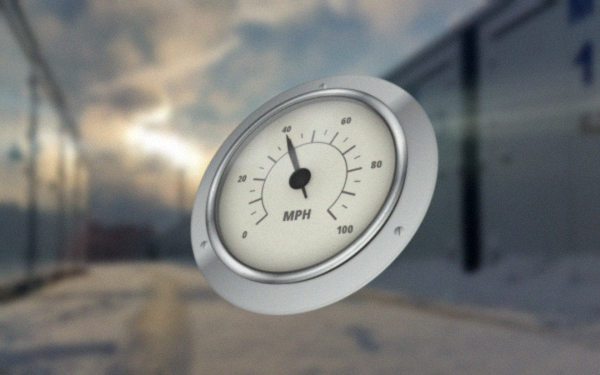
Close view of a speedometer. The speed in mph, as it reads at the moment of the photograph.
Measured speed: 40 mph
